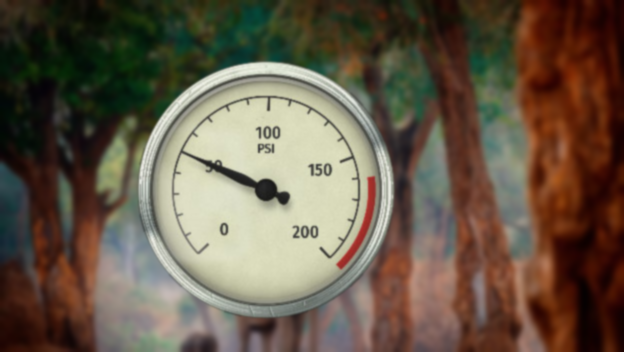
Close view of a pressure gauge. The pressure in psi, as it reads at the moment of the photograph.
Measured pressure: 50 psi
